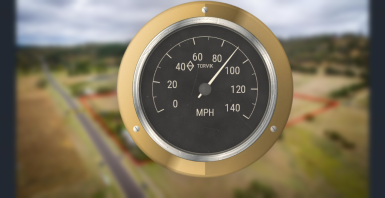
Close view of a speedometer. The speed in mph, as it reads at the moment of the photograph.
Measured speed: 90 mph
